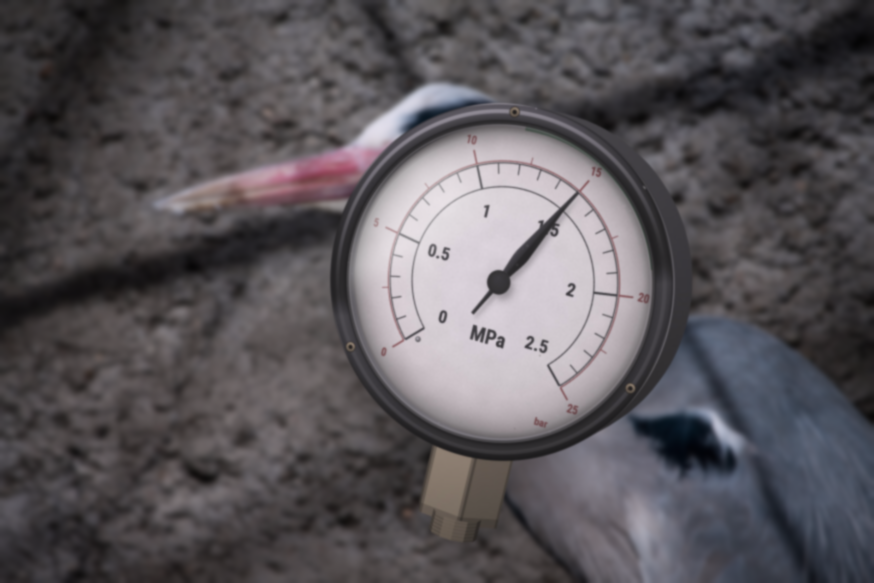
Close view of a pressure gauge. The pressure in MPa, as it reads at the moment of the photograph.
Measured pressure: 1.5 MPa
